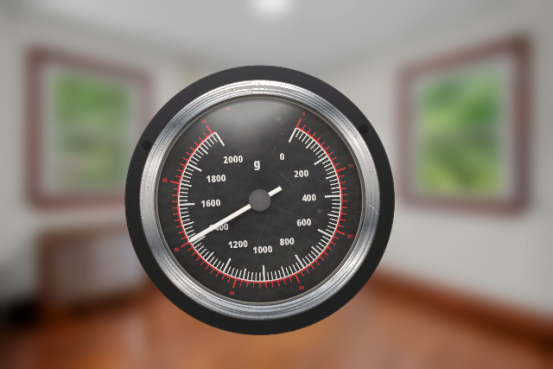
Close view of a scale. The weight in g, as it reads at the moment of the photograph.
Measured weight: 1420 g
